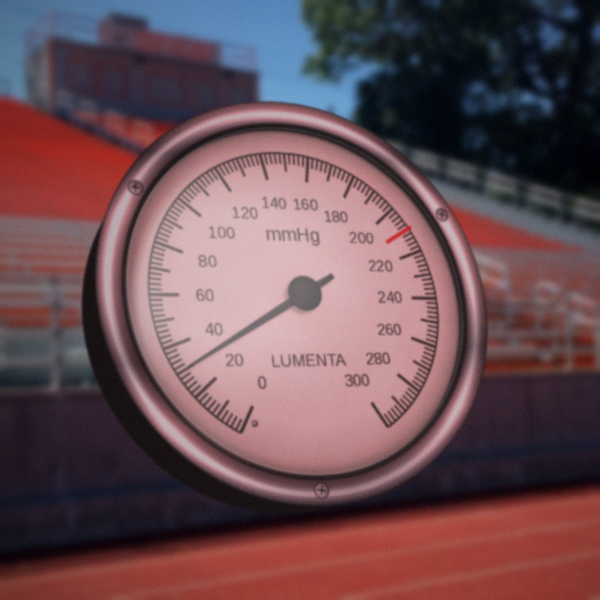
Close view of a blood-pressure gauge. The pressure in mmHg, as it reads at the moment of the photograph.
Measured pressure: 30 mmHg
